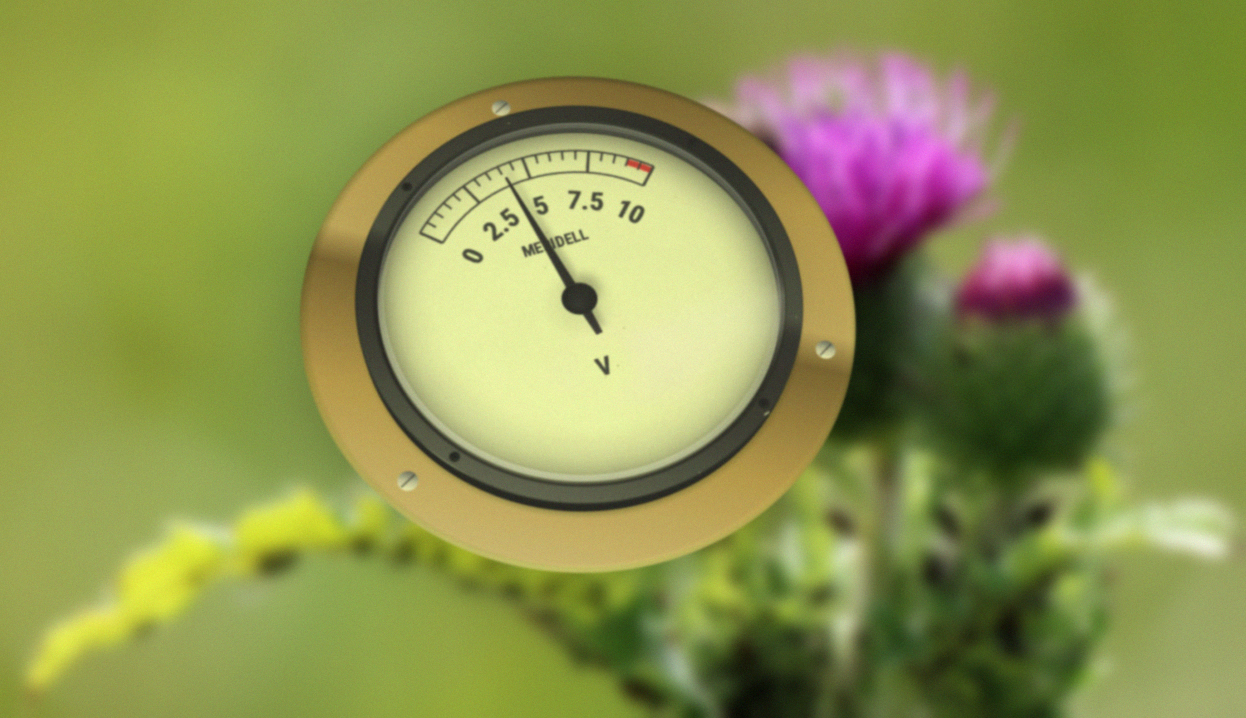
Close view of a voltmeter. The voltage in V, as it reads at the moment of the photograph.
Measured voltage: 4 V
